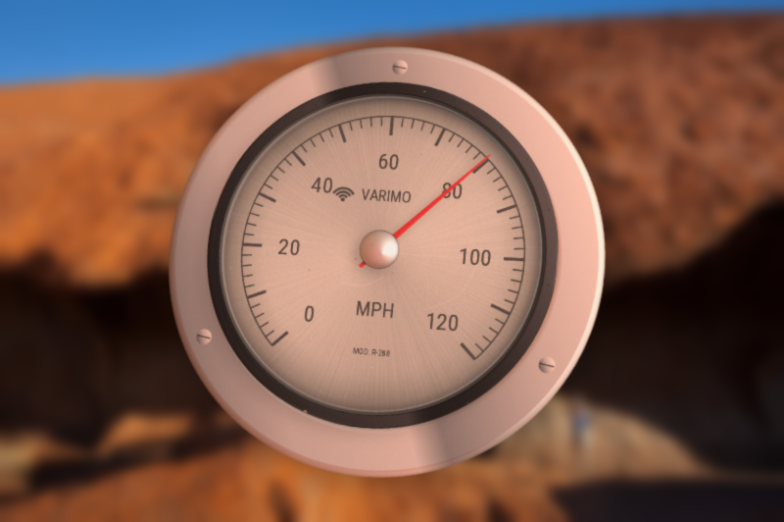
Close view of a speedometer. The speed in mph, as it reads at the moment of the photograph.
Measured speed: 80 mph
